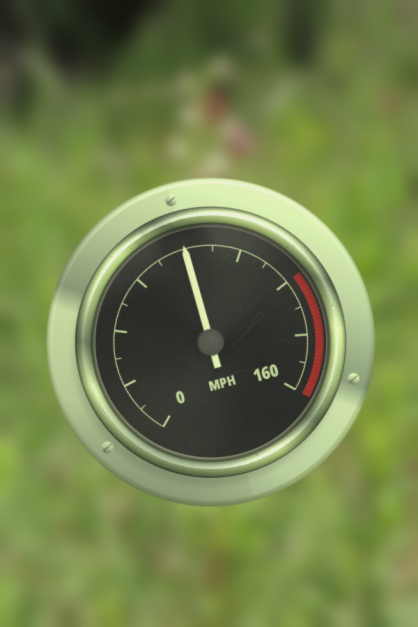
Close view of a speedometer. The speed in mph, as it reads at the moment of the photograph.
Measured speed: 80 mph
